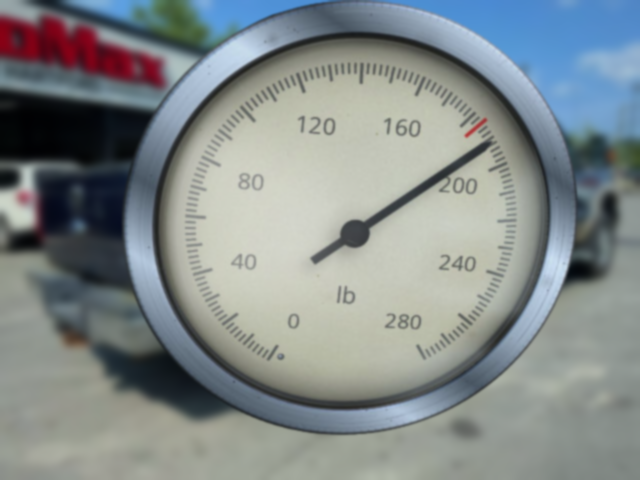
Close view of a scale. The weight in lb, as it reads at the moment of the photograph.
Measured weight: 190 lb
